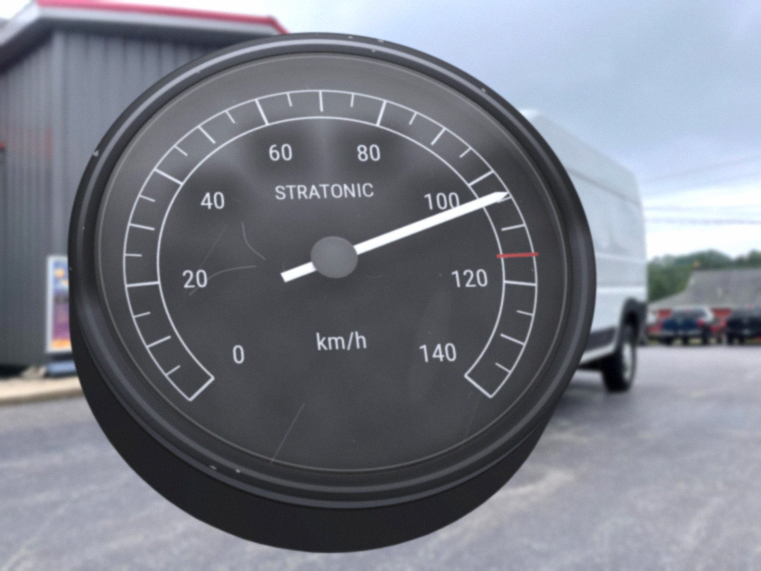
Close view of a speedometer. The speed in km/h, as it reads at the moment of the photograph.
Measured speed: 105 km/h
